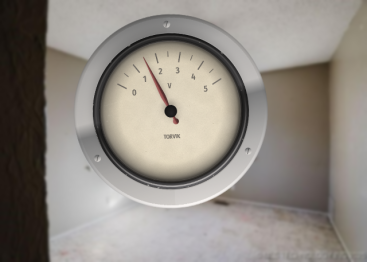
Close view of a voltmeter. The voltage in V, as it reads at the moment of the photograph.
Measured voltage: 1.5 V
